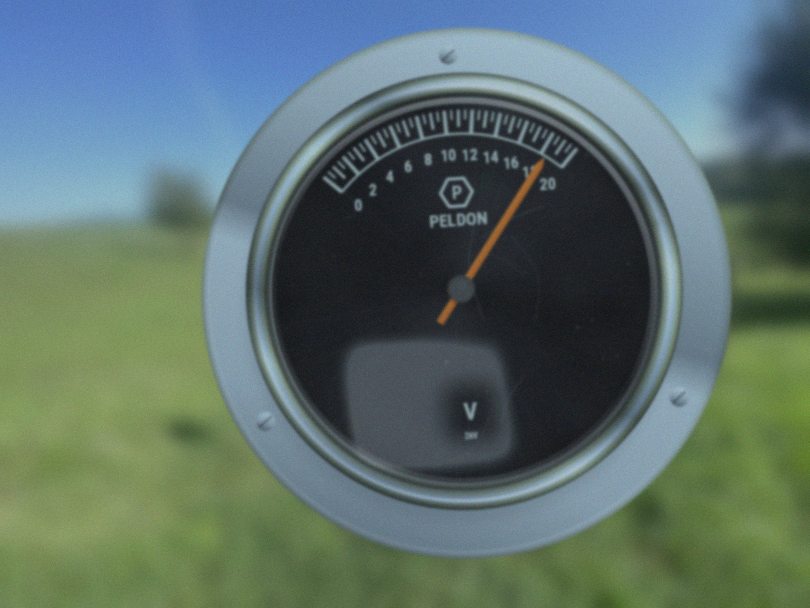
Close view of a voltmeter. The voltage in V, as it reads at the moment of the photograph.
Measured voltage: 18.5 V
